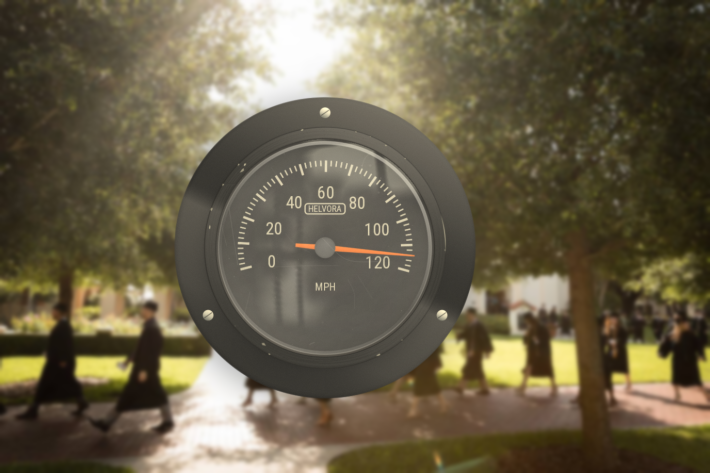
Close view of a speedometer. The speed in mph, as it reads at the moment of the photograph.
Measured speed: 114 mph
